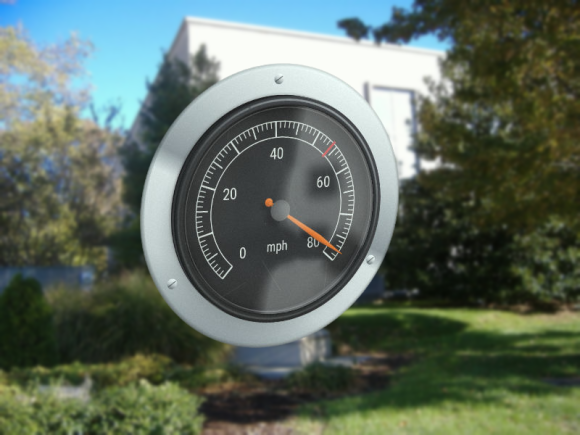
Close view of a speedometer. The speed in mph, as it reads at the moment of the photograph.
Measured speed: 78 mph
